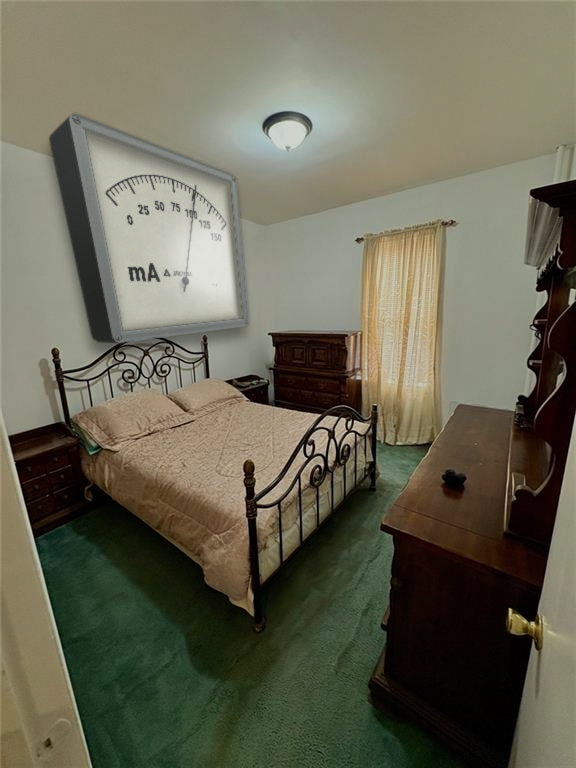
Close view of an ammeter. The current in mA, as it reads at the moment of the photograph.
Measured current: 100 mA
